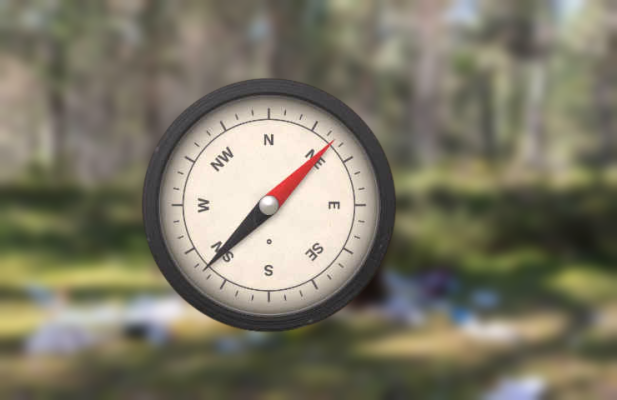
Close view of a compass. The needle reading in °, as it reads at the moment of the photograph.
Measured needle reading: 45 °
